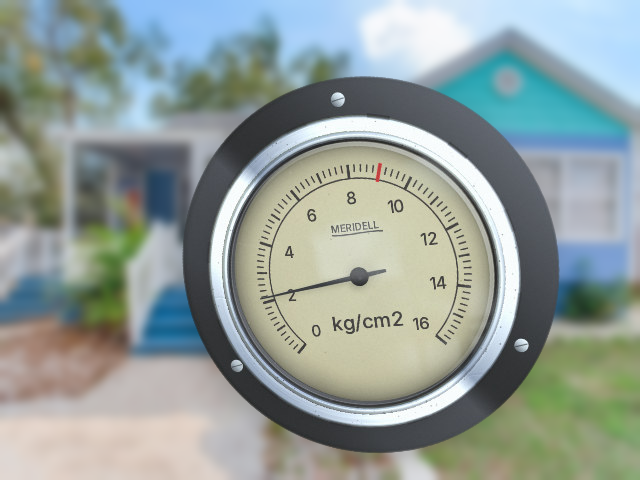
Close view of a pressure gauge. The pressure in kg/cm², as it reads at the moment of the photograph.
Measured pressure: 2.2 kg/cm²
